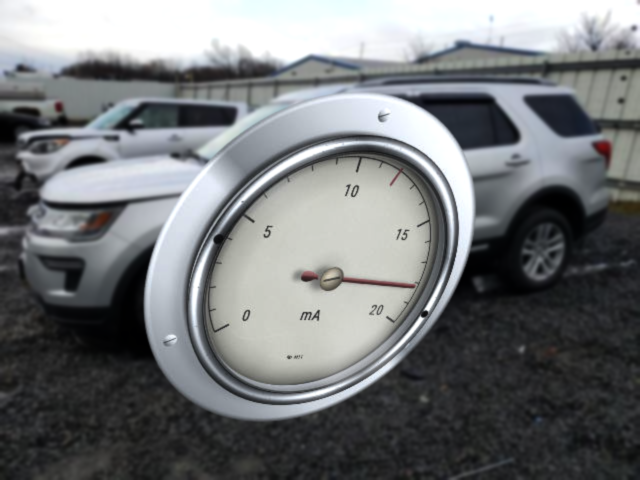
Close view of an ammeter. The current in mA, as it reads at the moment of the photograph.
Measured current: 18 mA
